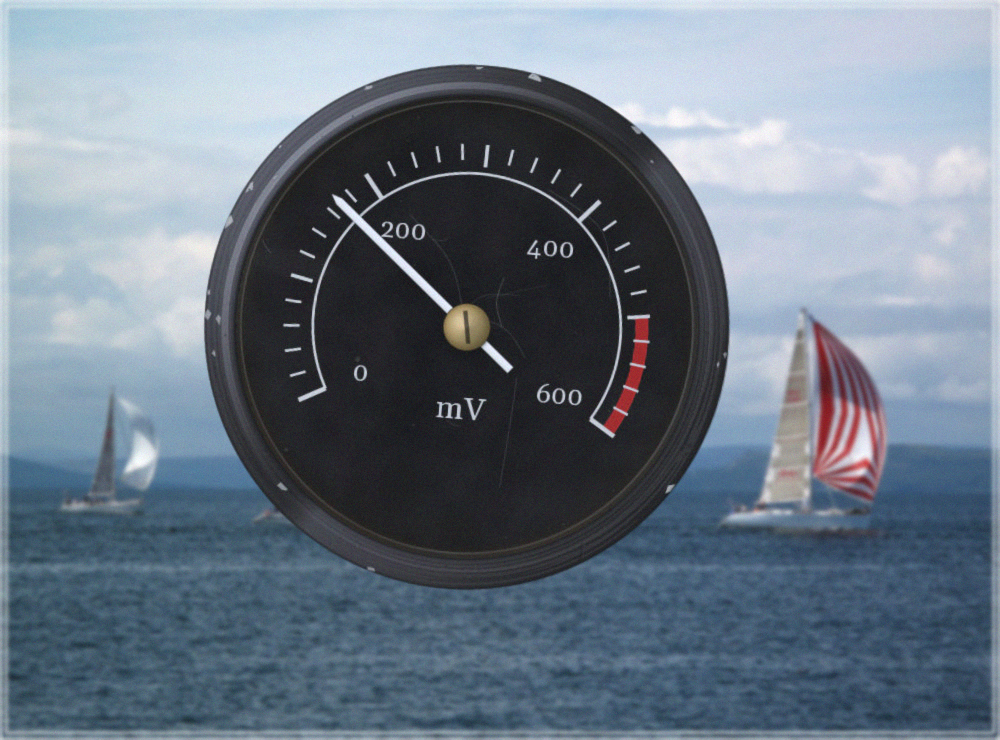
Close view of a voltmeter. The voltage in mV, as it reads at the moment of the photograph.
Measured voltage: 170 mV
